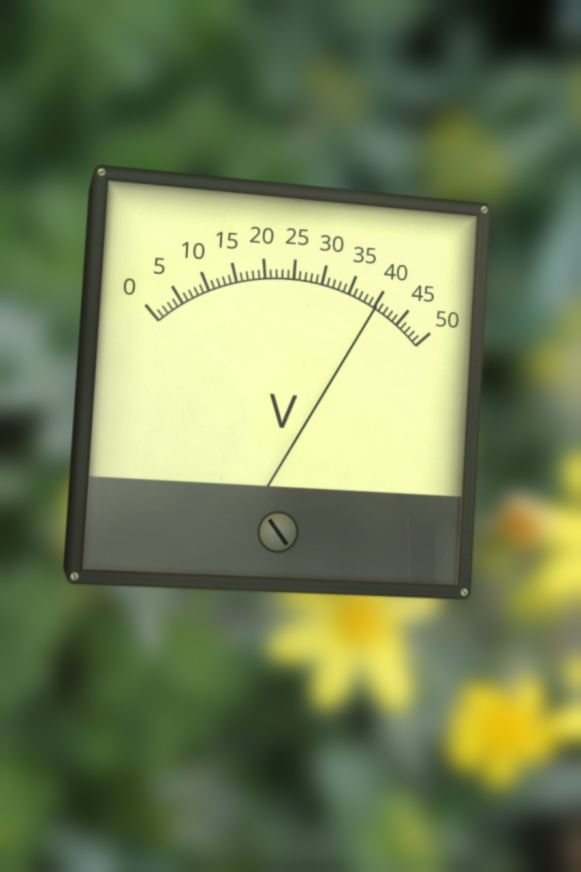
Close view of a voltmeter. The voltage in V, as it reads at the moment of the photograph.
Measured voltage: 40 V
